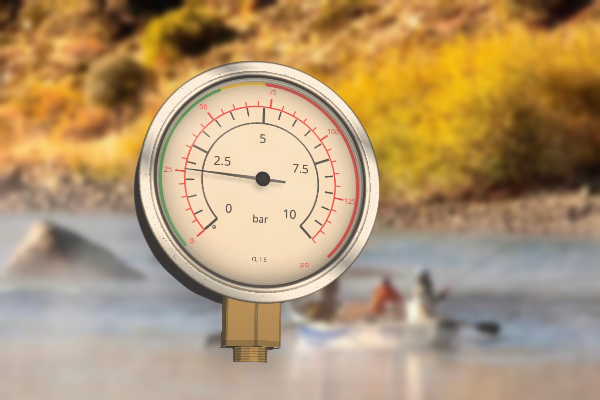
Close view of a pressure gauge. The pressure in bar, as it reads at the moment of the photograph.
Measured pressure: 1.75 bar
